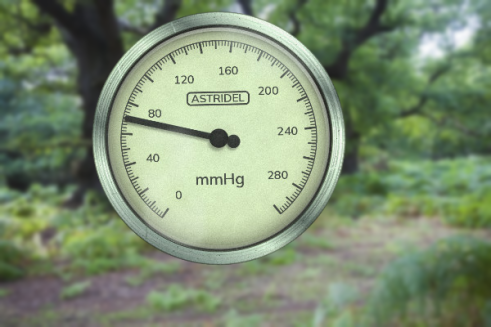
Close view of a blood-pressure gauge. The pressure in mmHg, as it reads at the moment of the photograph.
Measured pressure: 70 mmHg
